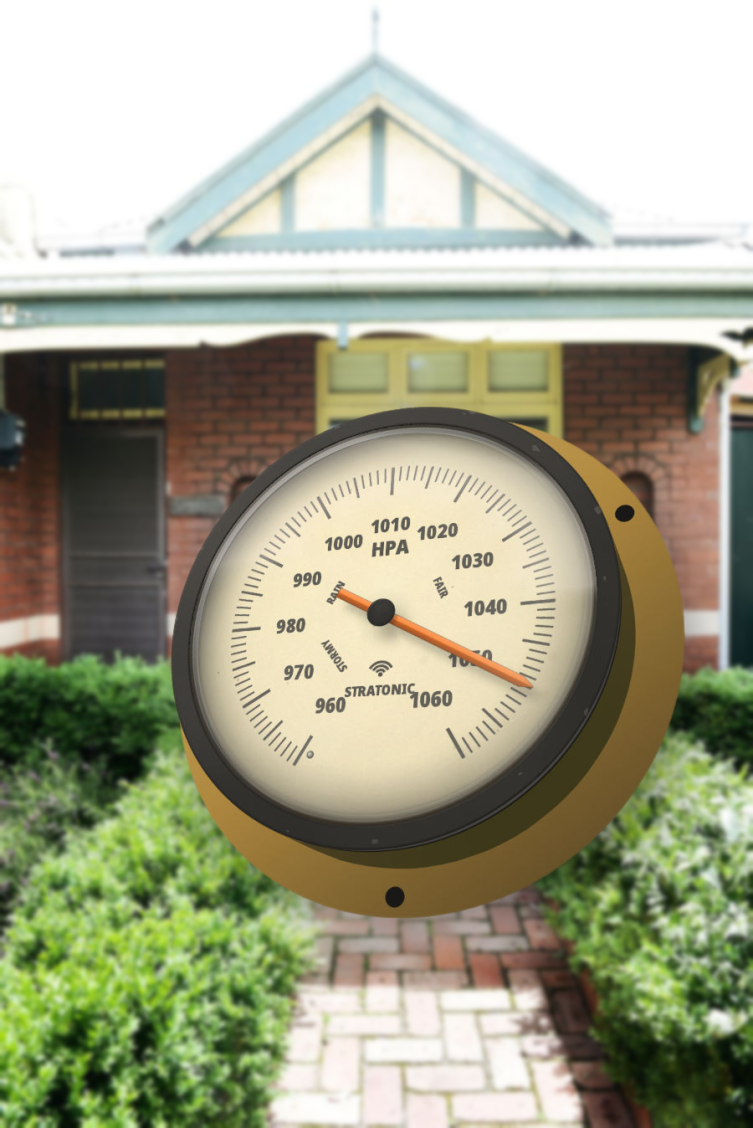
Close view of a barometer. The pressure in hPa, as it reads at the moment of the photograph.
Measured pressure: 1050 hPa
